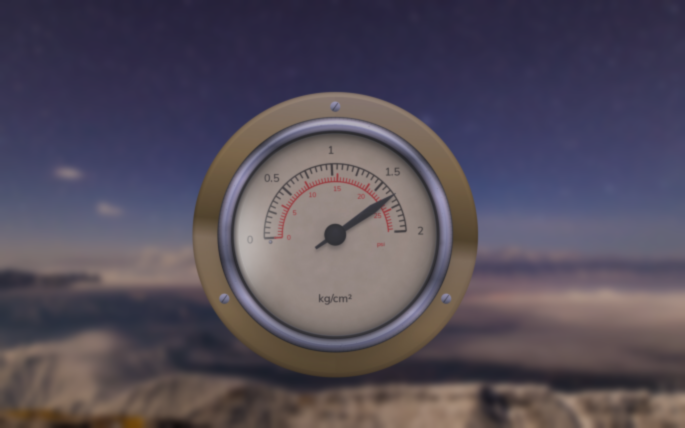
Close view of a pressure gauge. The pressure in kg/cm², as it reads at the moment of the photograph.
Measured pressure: 1.65 kg/cm²
